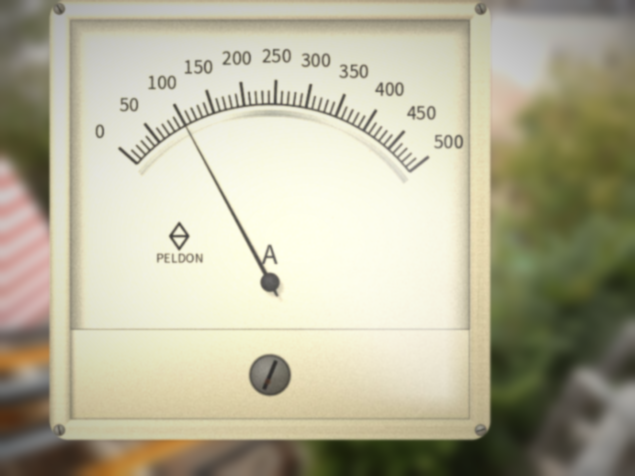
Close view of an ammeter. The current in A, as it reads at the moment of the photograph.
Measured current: 100 A
